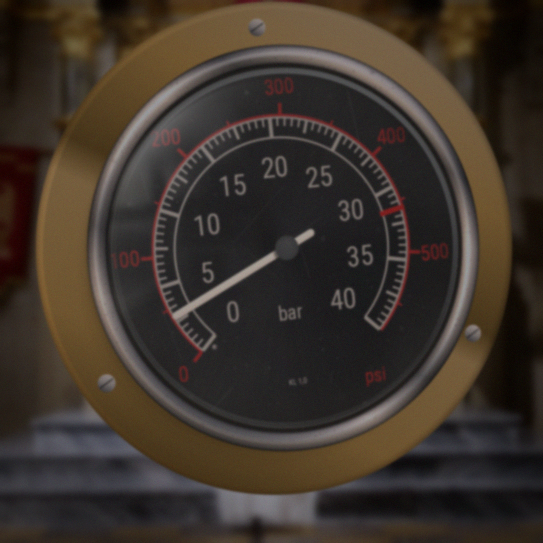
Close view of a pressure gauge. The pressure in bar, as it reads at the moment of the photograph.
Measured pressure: 3 bar
